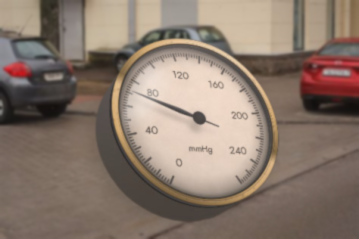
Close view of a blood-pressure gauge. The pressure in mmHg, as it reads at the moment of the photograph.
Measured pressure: 70 mmHg
